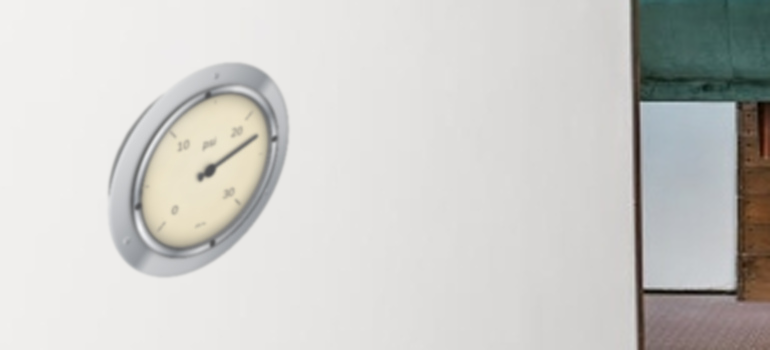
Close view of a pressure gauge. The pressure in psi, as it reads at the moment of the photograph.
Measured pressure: 22.5 psi
